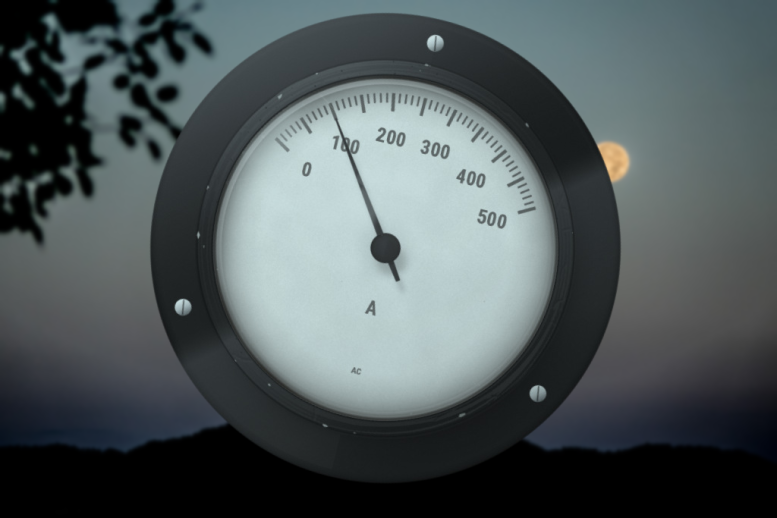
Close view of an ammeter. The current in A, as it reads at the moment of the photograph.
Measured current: 100 A
